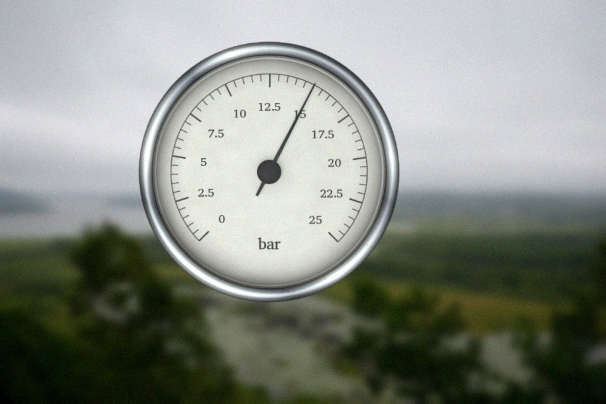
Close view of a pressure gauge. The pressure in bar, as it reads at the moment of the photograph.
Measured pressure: 15 bar
